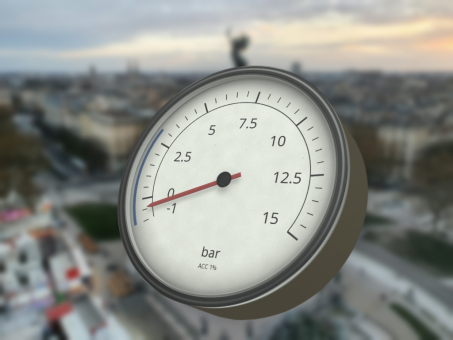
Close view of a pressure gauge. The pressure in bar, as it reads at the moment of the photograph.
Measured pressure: -0.5 bar
